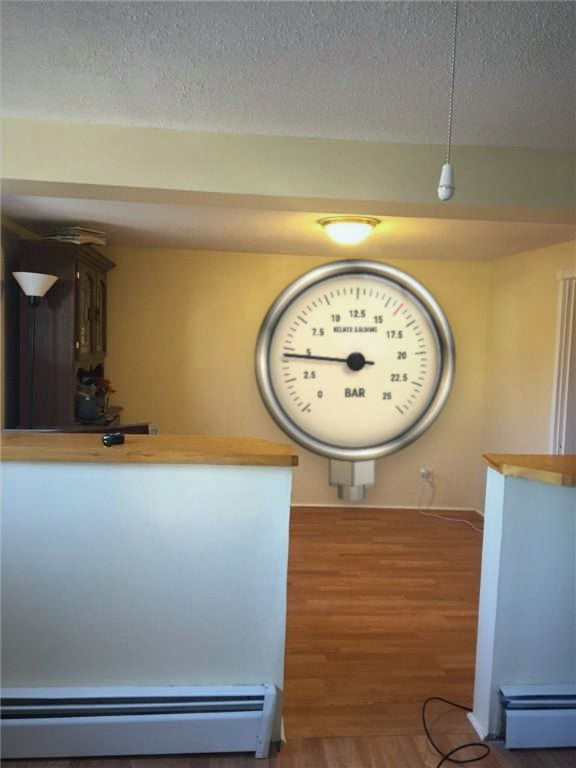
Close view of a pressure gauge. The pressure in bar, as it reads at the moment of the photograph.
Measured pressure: 4.5 bar
